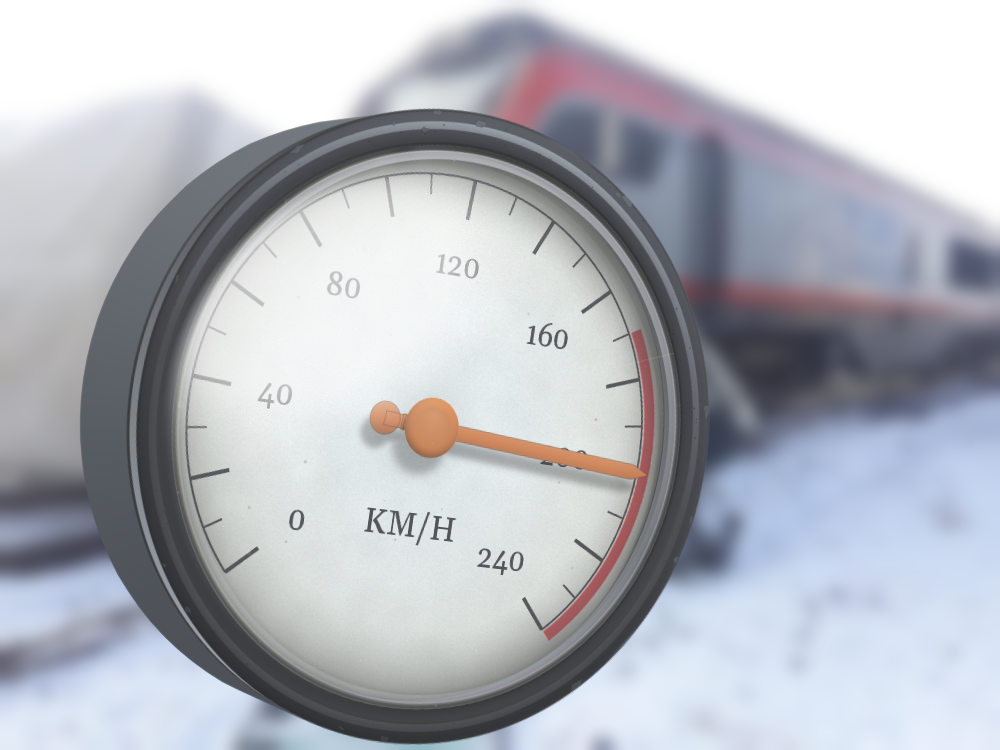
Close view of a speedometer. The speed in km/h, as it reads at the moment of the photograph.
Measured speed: 200 km/h
